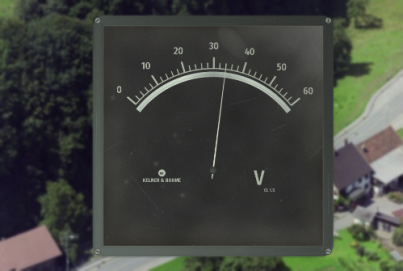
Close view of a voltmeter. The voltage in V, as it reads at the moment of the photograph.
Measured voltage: 34 V
